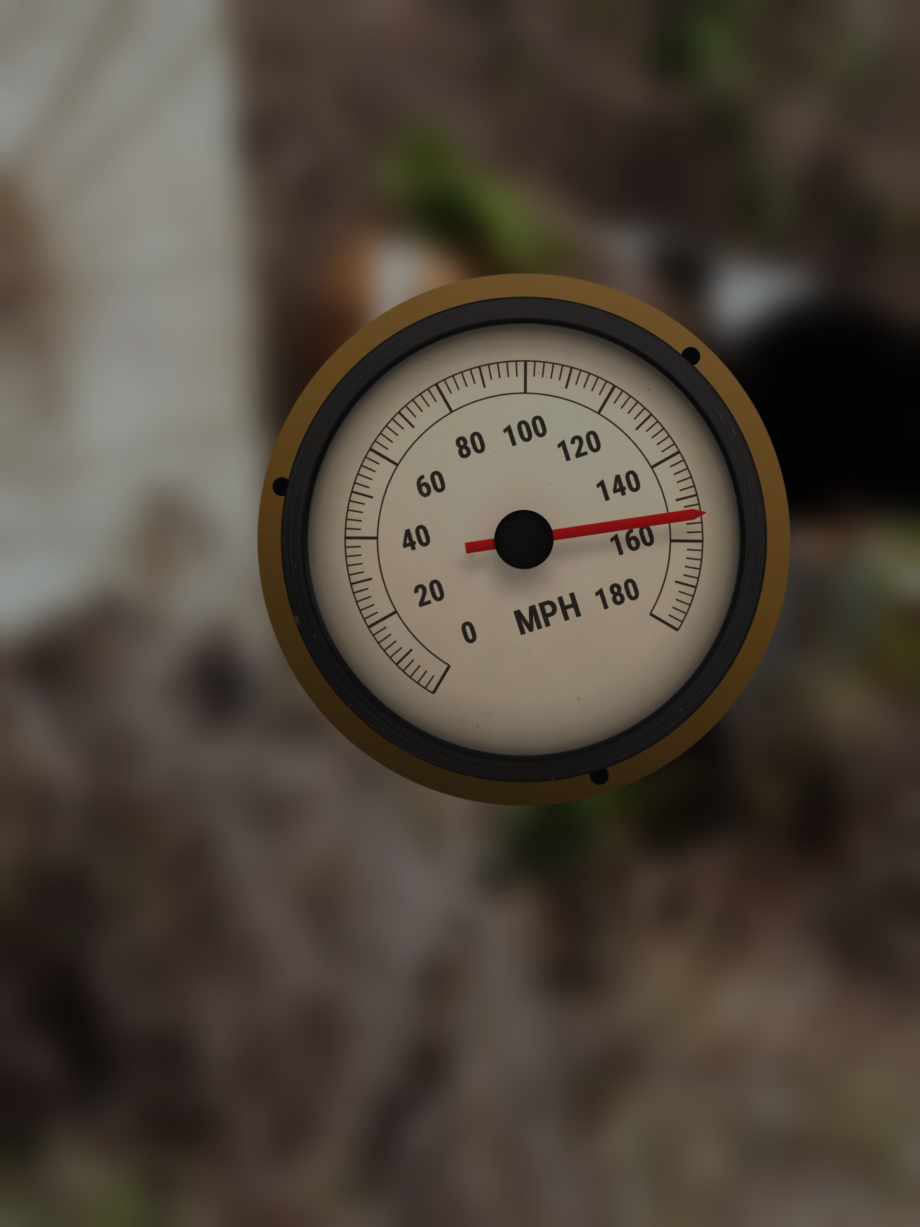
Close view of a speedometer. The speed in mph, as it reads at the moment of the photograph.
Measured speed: 154 mph
